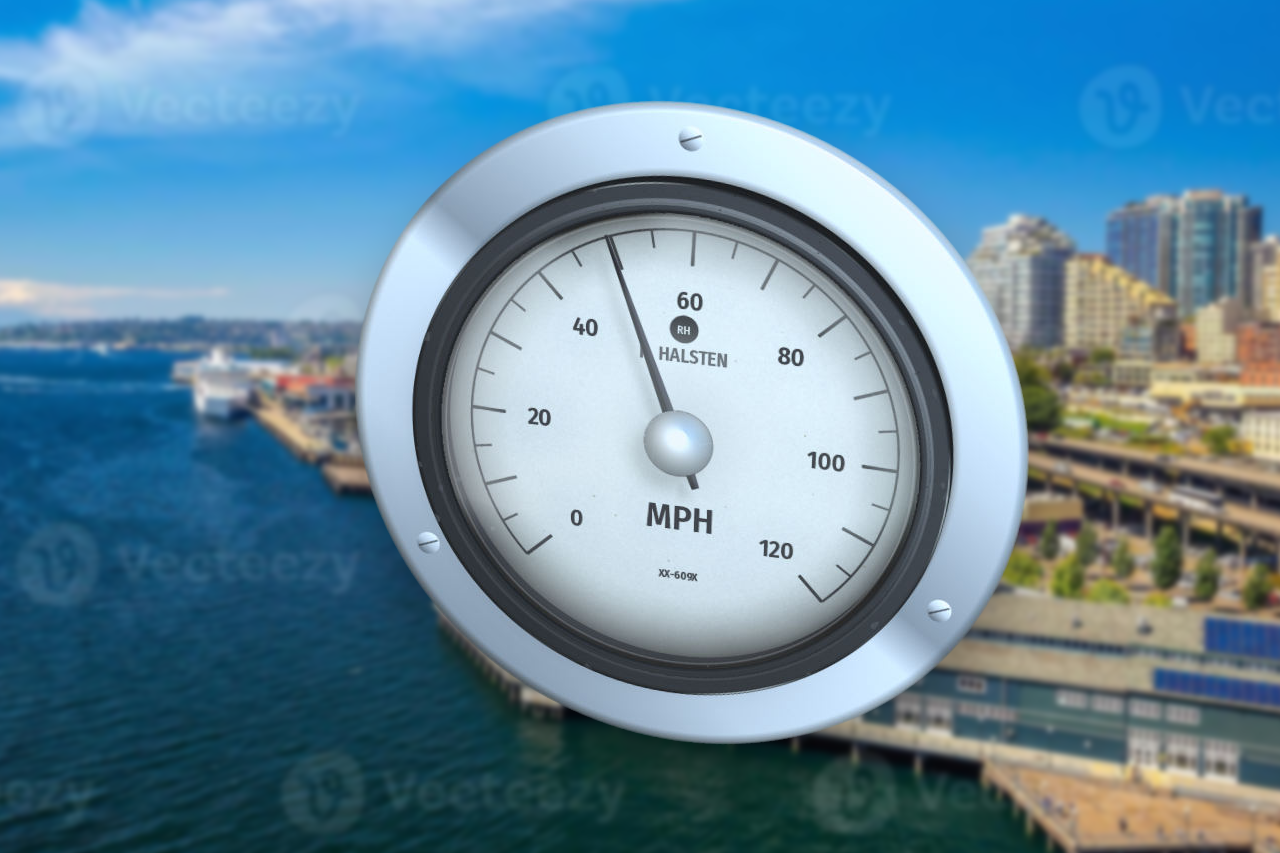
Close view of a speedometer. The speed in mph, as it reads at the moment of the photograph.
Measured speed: 50 mph
